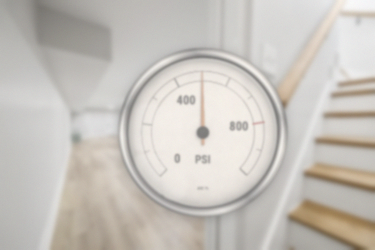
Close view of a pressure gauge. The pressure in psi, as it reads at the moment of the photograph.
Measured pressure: 500 psi
